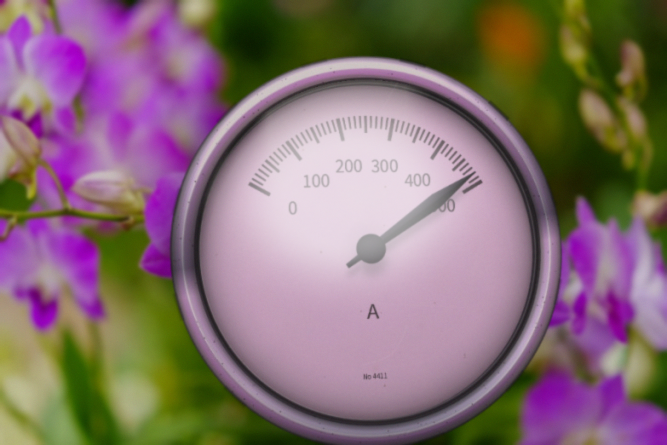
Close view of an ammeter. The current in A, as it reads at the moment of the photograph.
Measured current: 480 A
